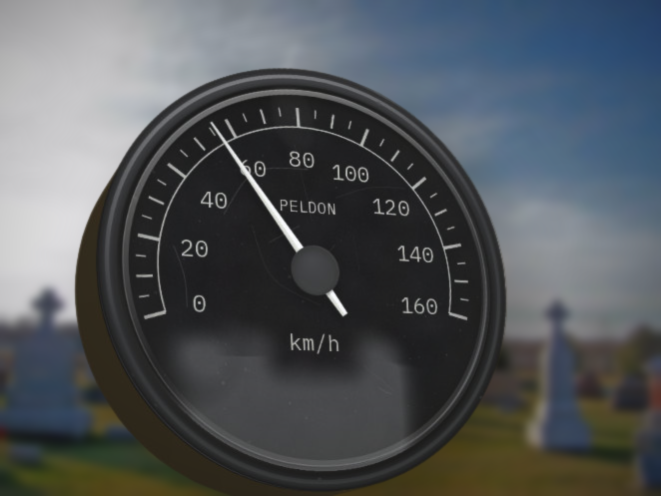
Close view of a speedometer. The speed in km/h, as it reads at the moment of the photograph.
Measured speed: 55 km/h
